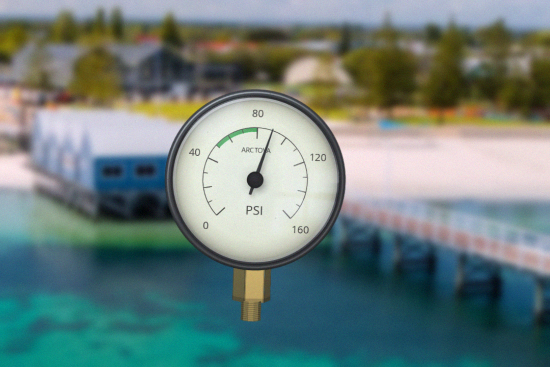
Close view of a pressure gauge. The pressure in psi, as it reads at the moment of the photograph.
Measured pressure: 90 psi
